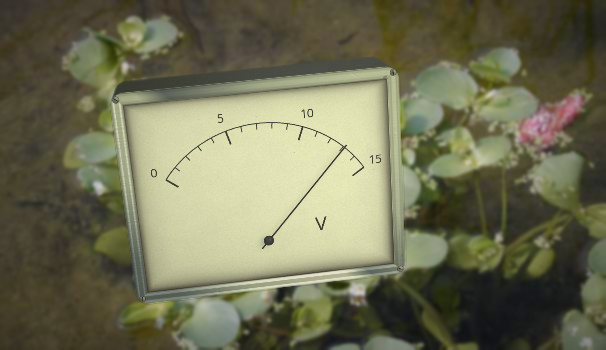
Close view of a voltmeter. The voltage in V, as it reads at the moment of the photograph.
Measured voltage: 13 V
